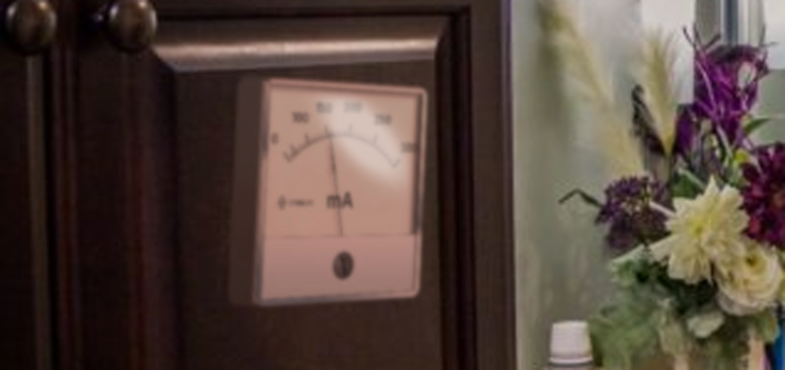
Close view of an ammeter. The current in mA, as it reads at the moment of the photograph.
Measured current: 150 mA
